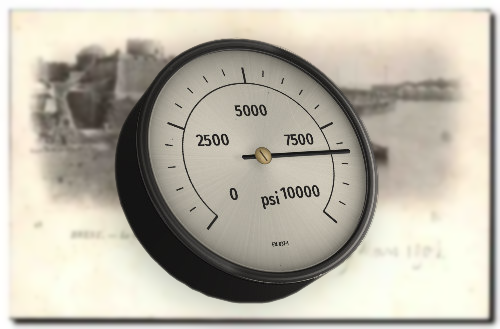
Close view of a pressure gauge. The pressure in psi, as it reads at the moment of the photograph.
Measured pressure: 8250 psi
